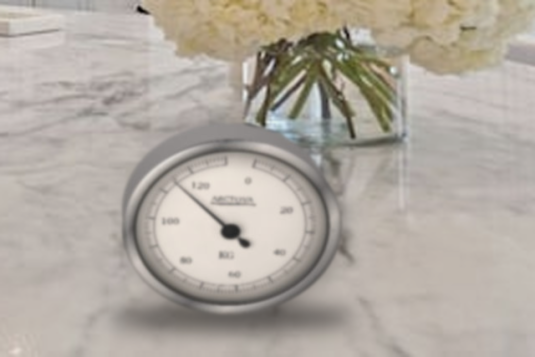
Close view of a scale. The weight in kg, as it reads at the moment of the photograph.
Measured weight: 115 kg
